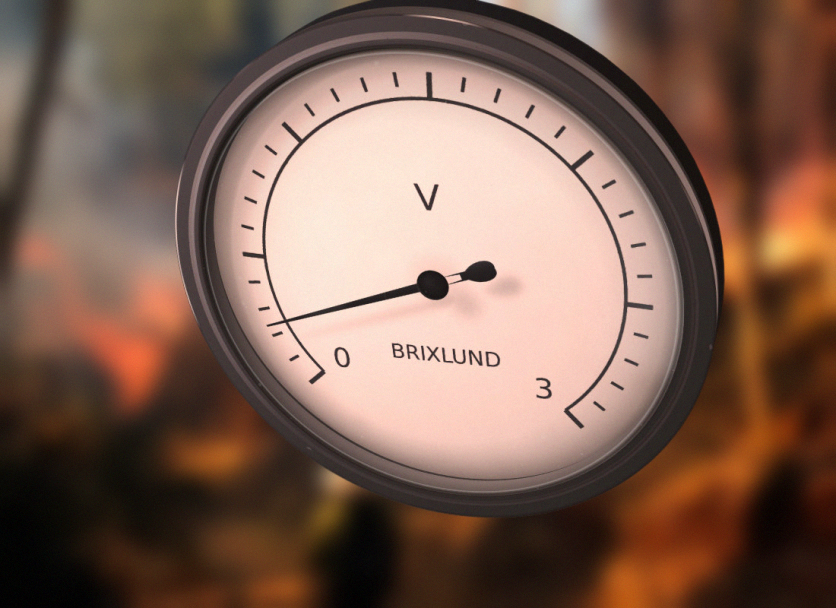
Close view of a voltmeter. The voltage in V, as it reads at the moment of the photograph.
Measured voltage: 0.25 V
